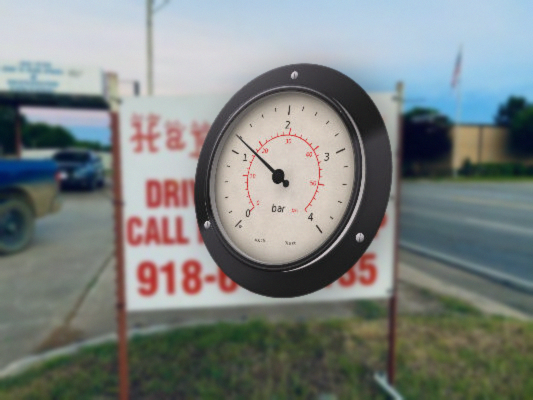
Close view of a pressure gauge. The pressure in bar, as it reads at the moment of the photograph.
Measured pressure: 1.2 bar
